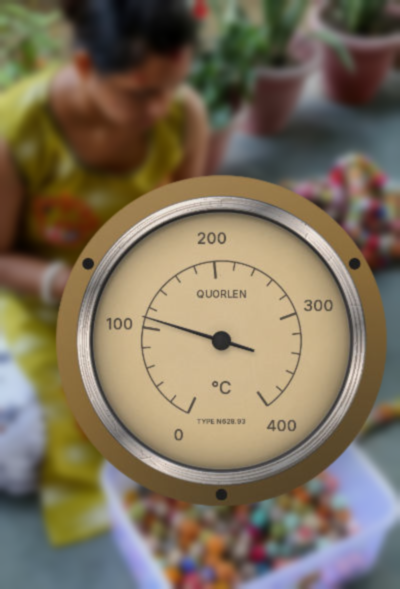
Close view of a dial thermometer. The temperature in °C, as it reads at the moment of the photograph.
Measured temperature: 110 °C
